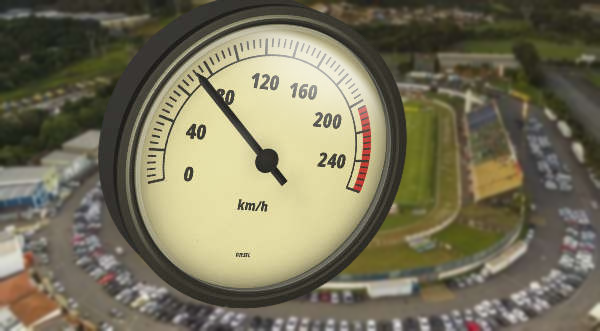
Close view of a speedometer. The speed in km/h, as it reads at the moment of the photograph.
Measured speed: 72 km/h
